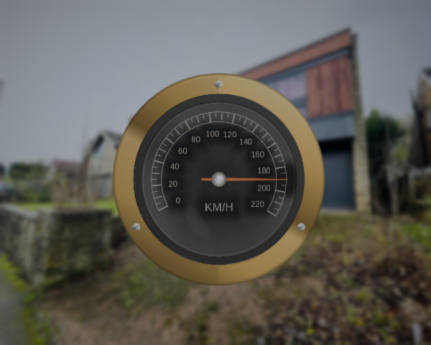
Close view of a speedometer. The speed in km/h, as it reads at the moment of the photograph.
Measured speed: 190 km/h
